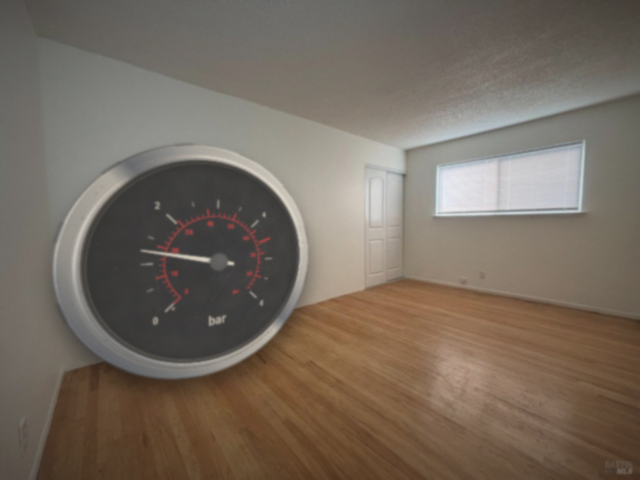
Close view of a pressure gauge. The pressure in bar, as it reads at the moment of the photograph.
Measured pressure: 1.25 bar
